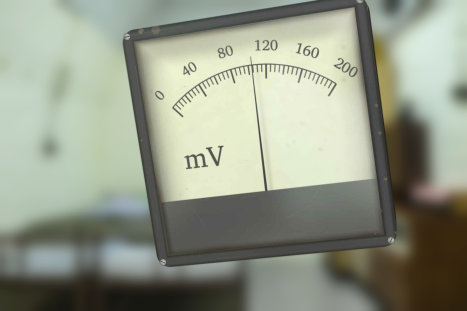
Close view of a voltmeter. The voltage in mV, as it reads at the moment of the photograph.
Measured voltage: 105 mV
